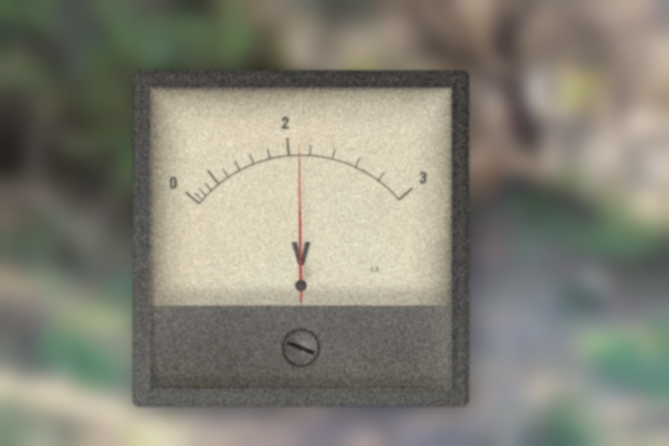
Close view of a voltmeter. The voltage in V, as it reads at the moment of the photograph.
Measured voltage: 2.1 V
